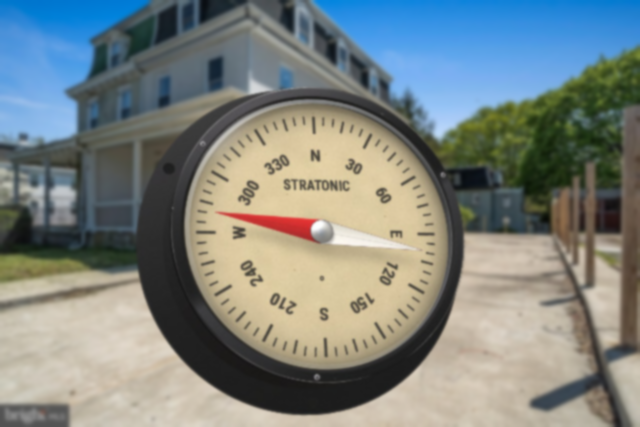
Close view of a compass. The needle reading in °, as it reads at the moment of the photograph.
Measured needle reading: 280 °
